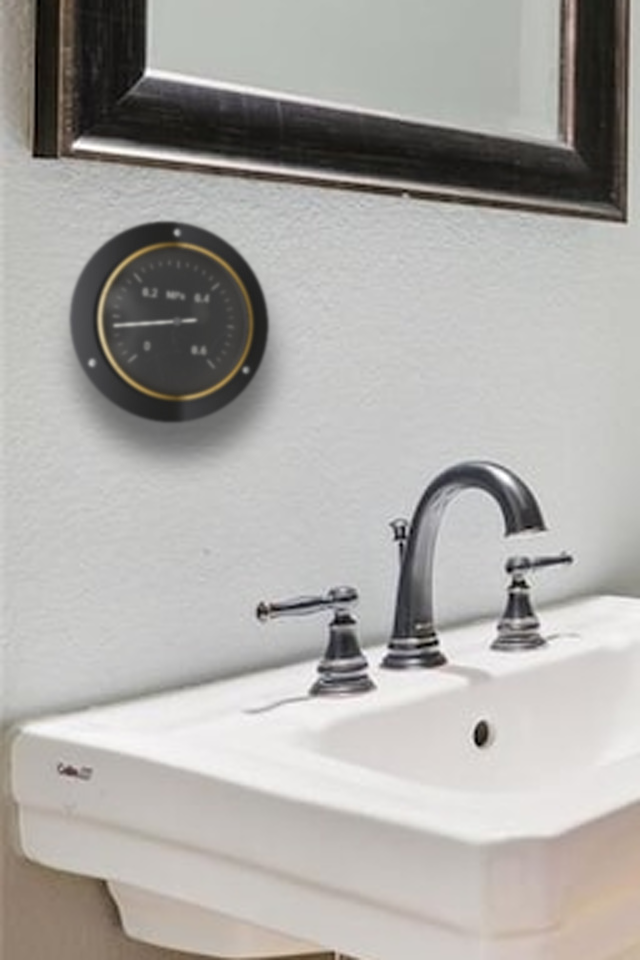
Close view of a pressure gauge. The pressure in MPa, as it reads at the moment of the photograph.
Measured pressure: 0.08 MPa
